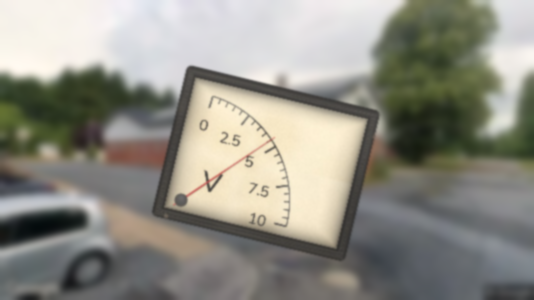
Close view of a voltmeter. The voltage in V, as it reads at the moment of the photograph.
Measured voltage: 4.5 V
